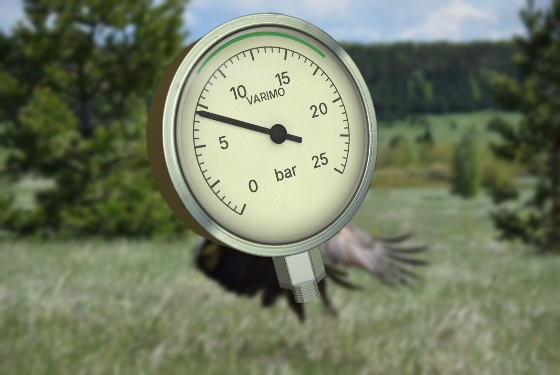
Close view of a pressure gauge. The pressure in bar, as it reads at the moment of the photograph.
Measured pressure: 7 bar
